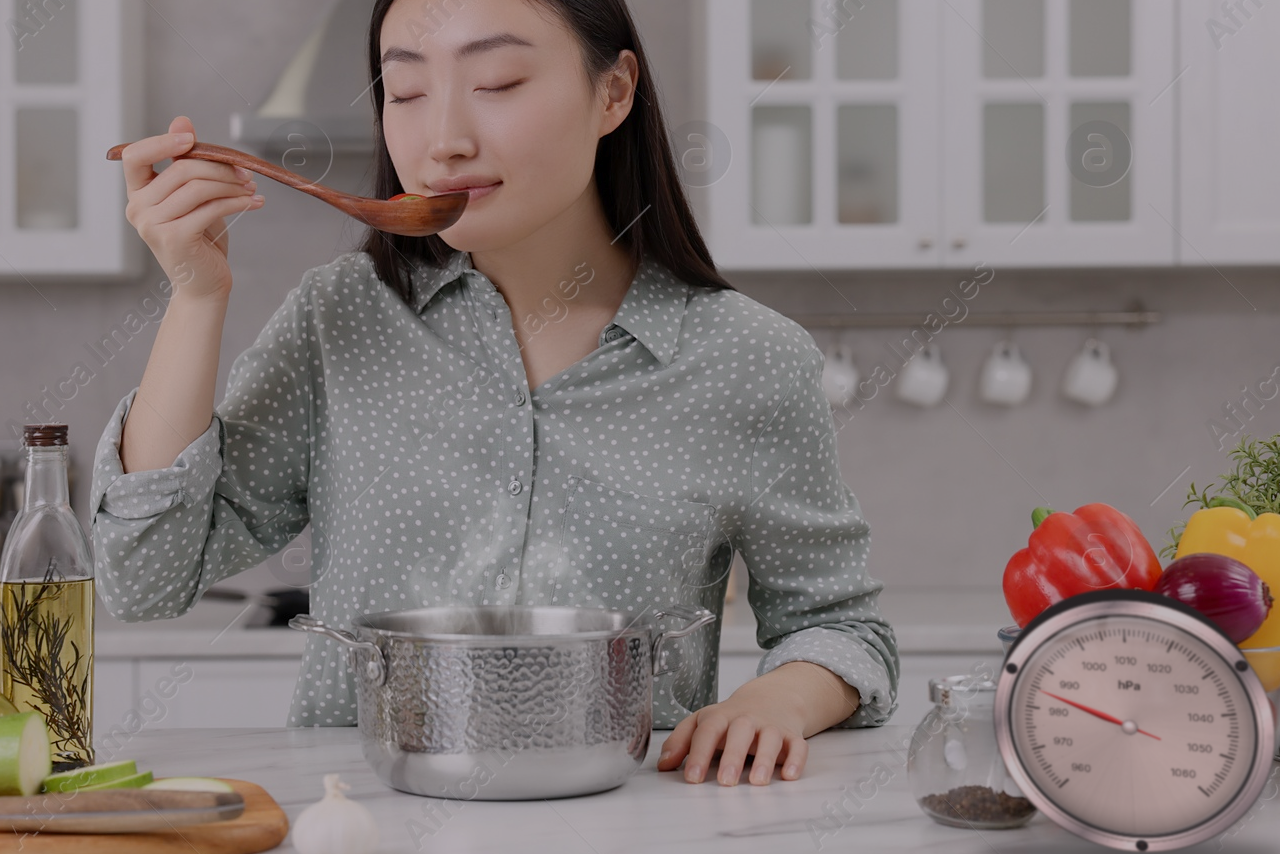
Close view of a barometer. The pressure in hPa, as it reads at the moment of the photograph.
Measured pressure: 985 hPa
